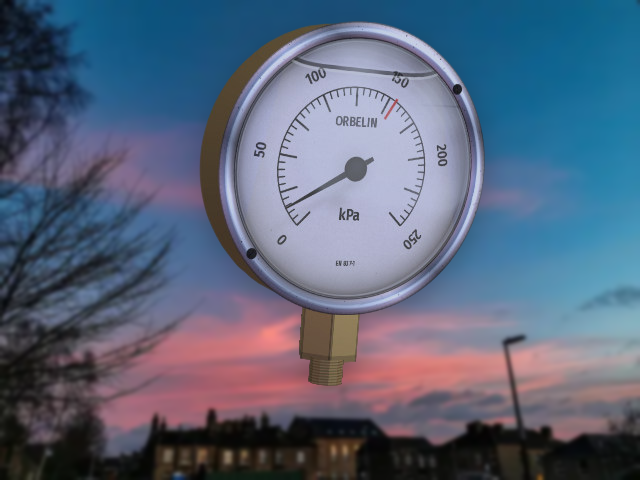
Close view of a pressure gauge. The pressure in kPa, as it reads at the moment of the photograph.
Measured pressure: 15 kPa
